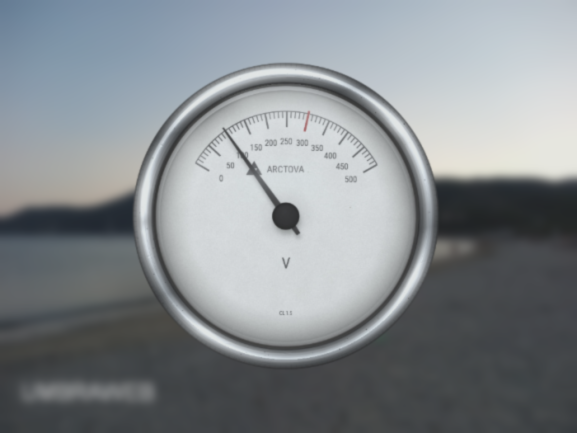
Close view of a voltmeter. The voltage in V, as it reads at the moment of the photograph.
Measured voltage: 100 V
